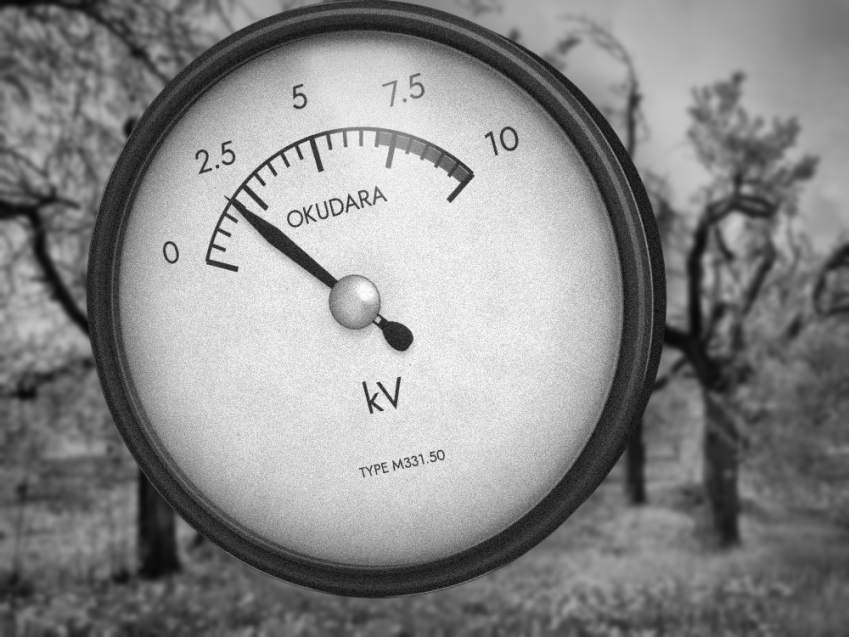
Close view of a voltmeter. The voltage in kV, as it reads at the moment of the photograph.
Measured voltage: 2 kV
